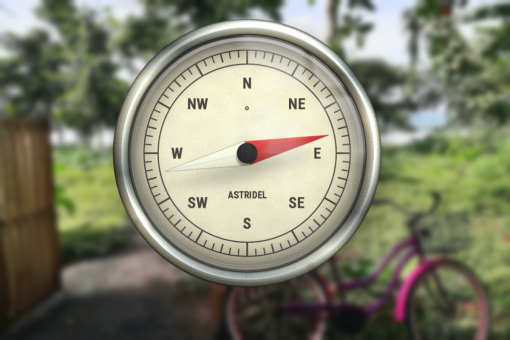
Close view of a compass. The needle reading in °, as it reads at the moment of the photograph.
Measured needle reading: 77.5 °
